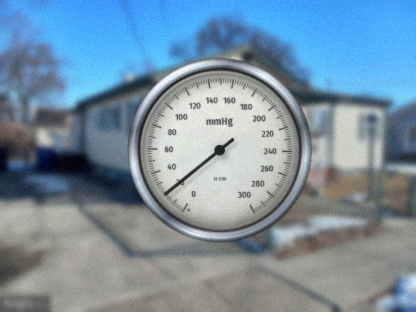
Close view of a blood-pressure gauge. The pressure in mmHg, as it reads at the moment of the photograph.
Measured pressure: 20 mmHg
